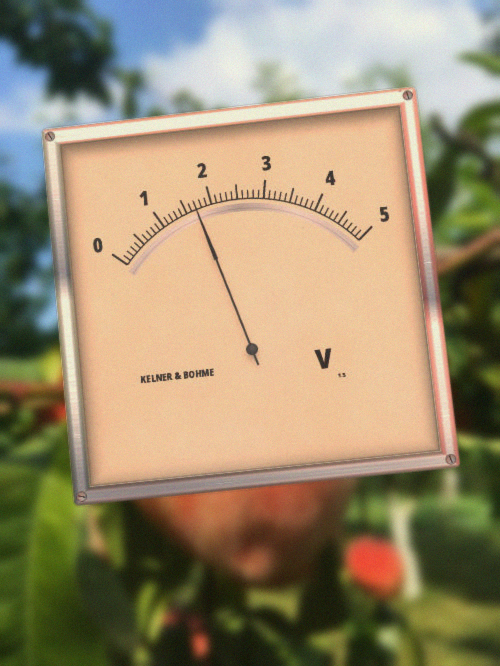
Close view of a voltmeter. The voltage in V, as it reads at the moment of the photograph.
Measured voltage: 1.7 V
